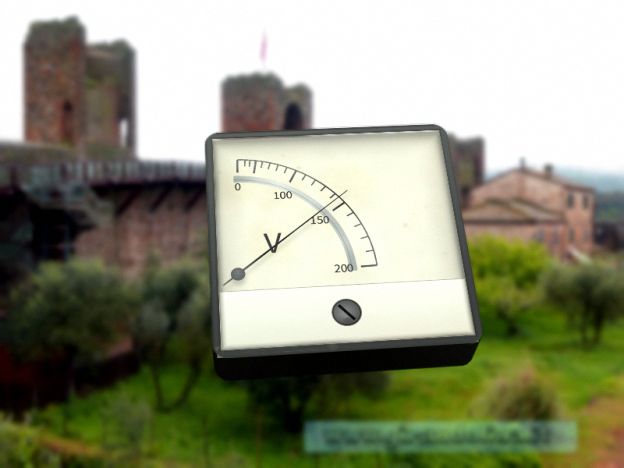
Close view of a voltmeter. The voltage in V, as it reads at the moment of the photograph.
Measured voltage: 145 V
